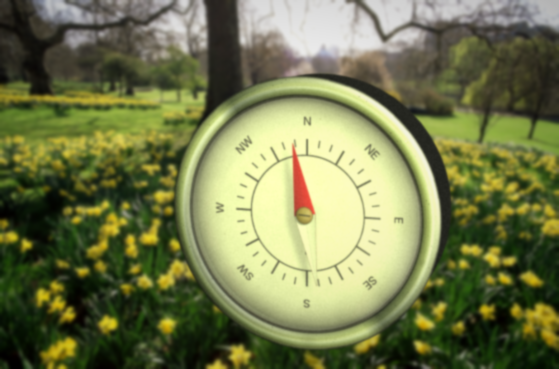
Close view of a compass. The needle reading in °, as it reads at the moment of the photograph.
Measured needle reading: 350 °
